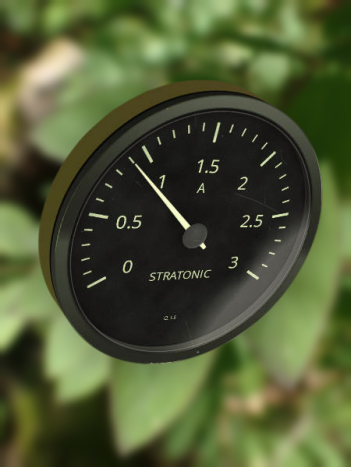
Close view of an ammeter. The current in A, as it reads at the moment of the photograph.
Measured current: 0.9 A
